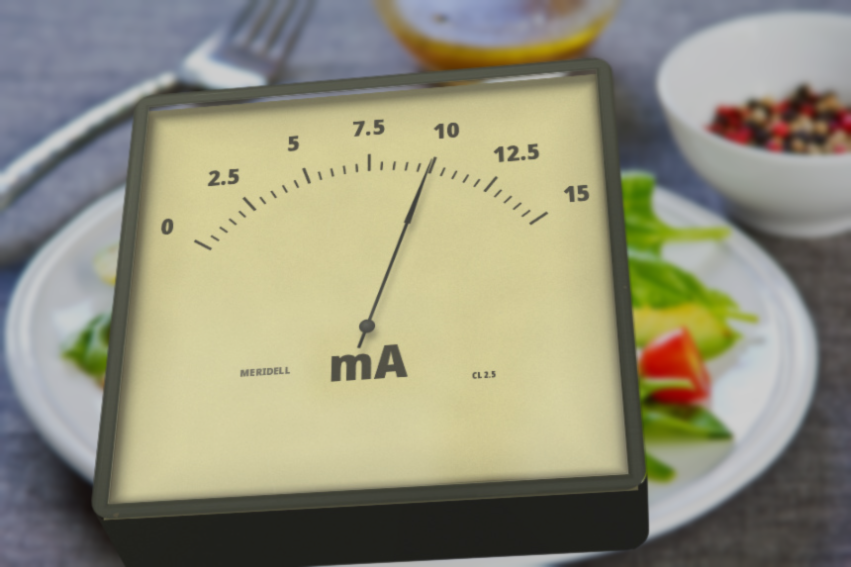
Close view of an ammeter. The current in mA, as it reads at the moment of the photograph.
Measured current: 10 mA
